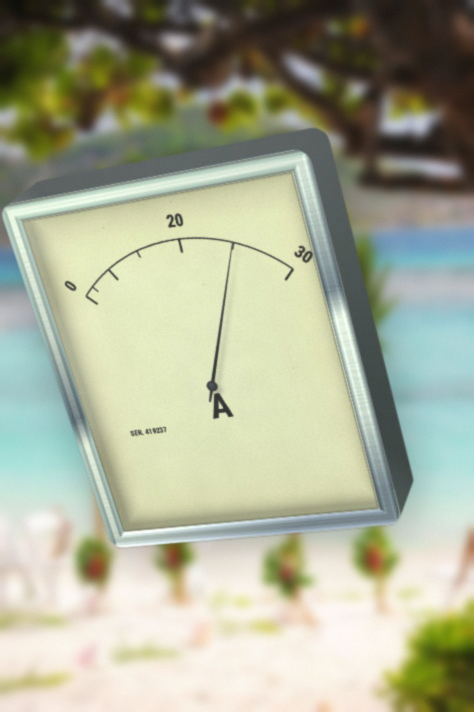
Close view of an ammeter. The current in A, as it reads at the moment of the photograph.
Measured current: 25 A
